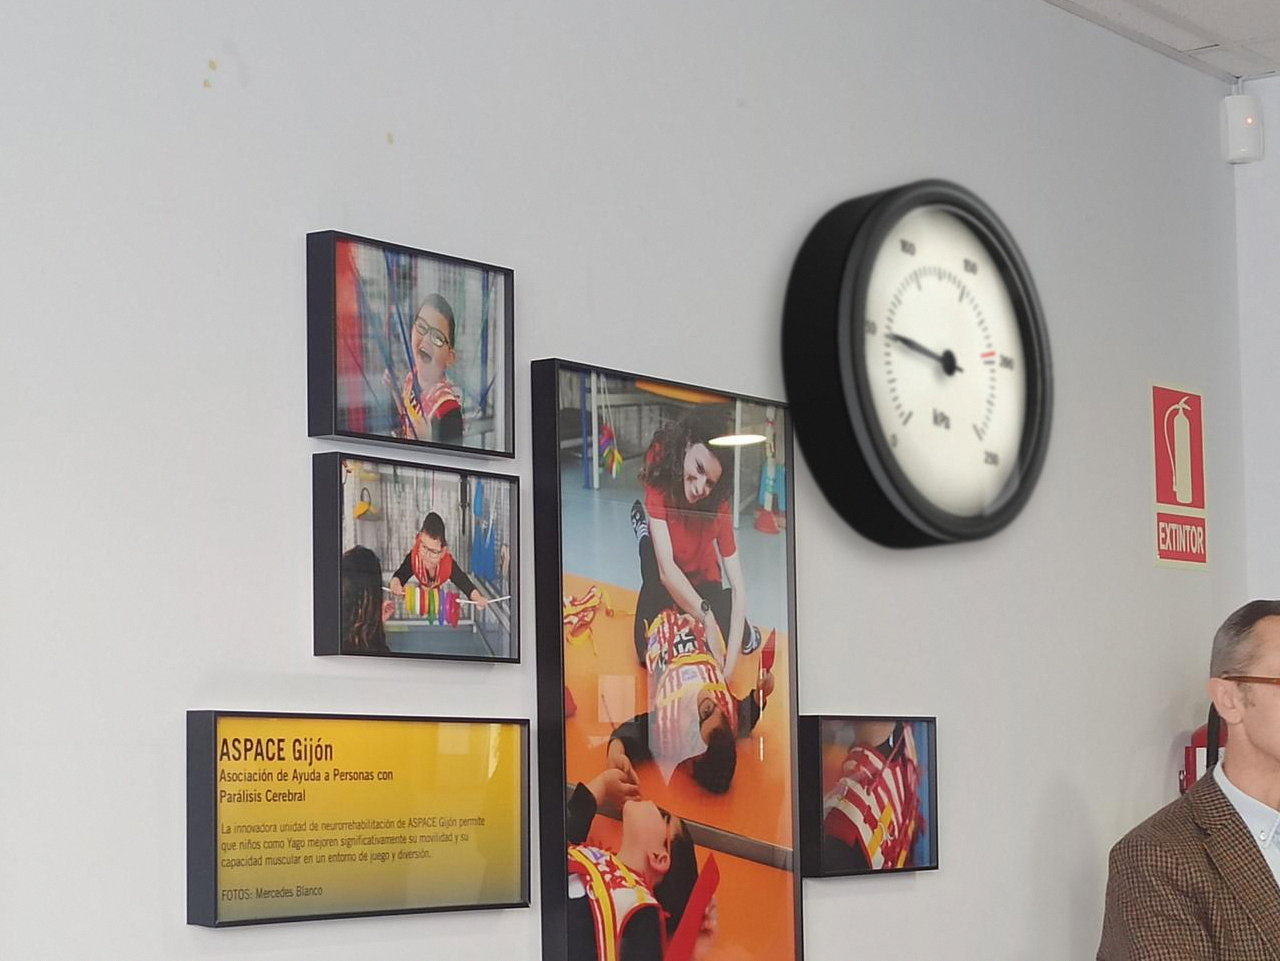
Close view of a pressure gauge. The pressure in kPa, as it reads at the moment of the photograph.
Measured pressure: 50 kPa
